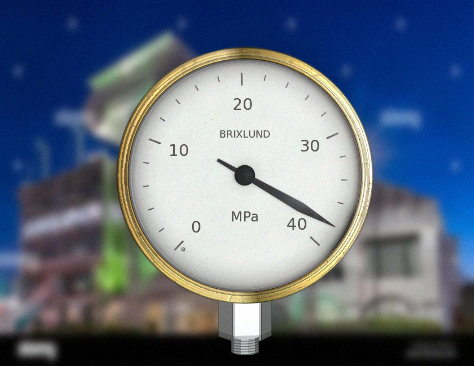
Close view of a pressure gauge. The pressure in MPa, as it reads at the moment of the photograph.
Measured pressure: 38 MPa
